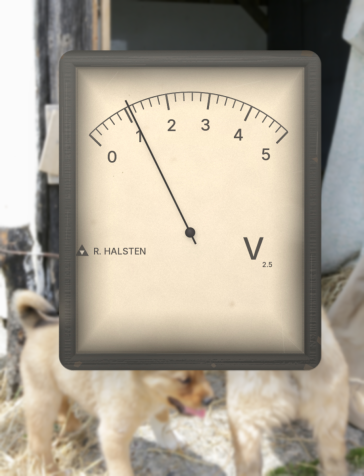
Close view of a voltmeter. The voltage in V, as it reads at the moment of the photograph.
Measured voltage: 1.1 V
